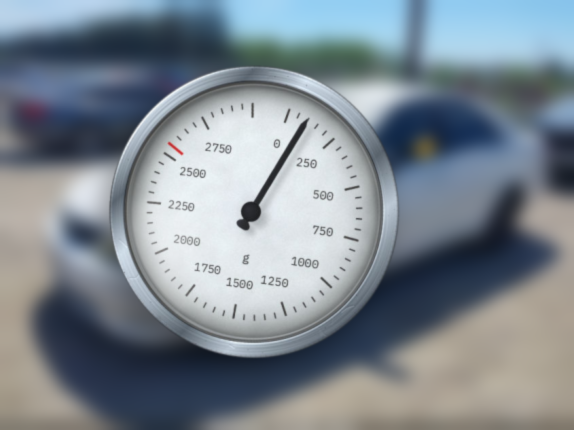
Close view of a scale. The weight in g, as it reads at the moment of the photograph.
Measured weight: 100 g
